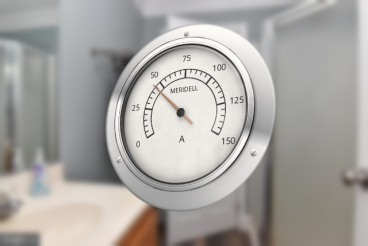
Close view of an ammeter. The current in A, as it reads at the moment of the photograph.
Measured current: 45 A
